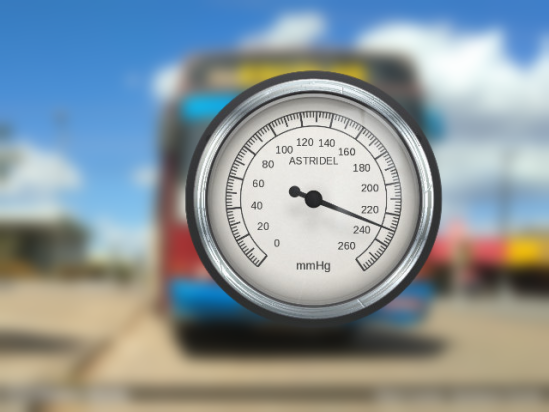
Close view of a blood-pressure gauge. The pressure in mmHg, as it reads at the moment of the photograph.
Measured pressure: 230 mmHg
